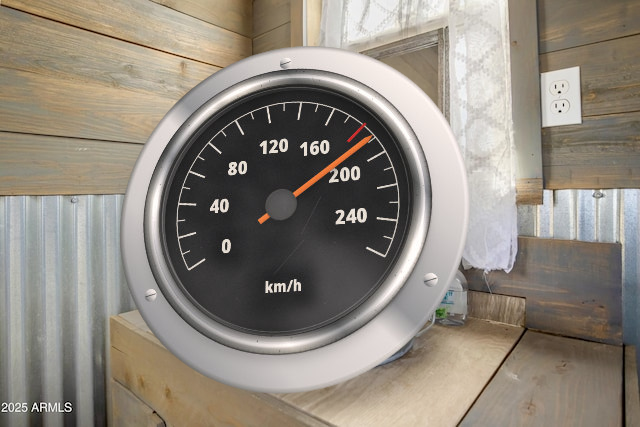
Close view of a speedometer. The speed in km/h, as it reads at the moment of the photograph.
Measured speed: 190 km/h
